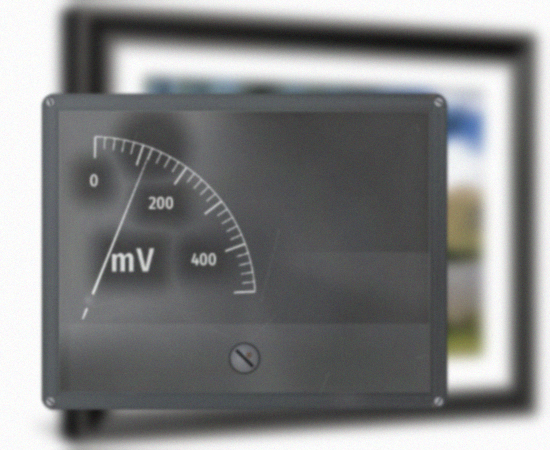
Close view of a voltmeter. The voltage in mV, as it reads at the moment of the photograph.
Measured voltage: 120 mV
